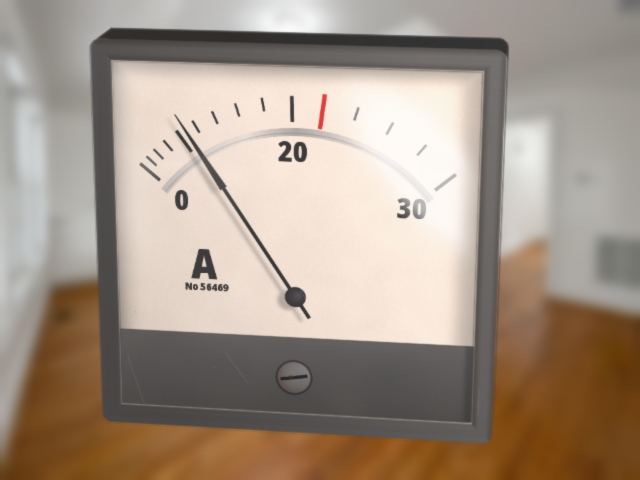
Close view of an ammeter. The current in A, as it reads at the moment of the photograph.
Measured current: 11 A
